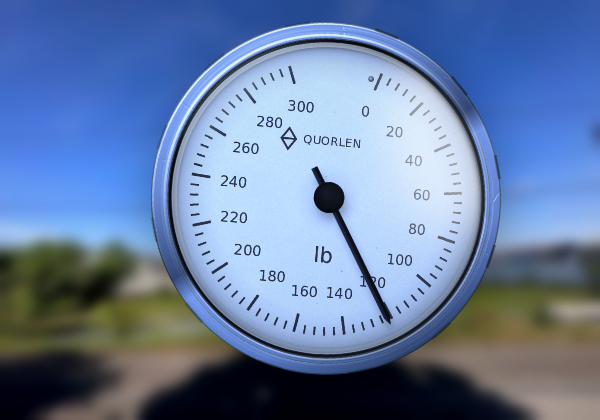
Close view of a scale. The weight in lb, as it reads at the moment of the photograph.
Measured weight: 122 lb
